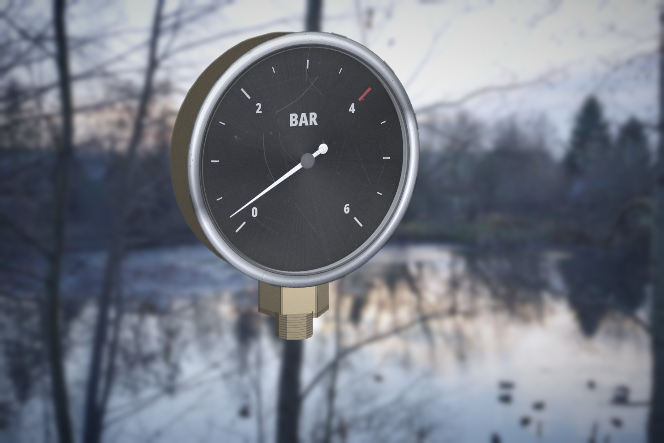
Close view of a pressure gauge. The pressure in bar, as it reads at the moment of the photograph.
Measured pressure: 0.25 bar
